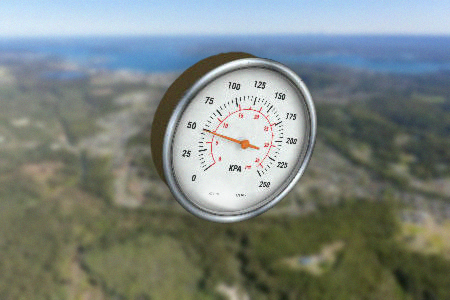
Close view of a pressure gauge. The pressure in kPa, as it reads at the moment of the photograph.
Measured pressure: 50 kPa
